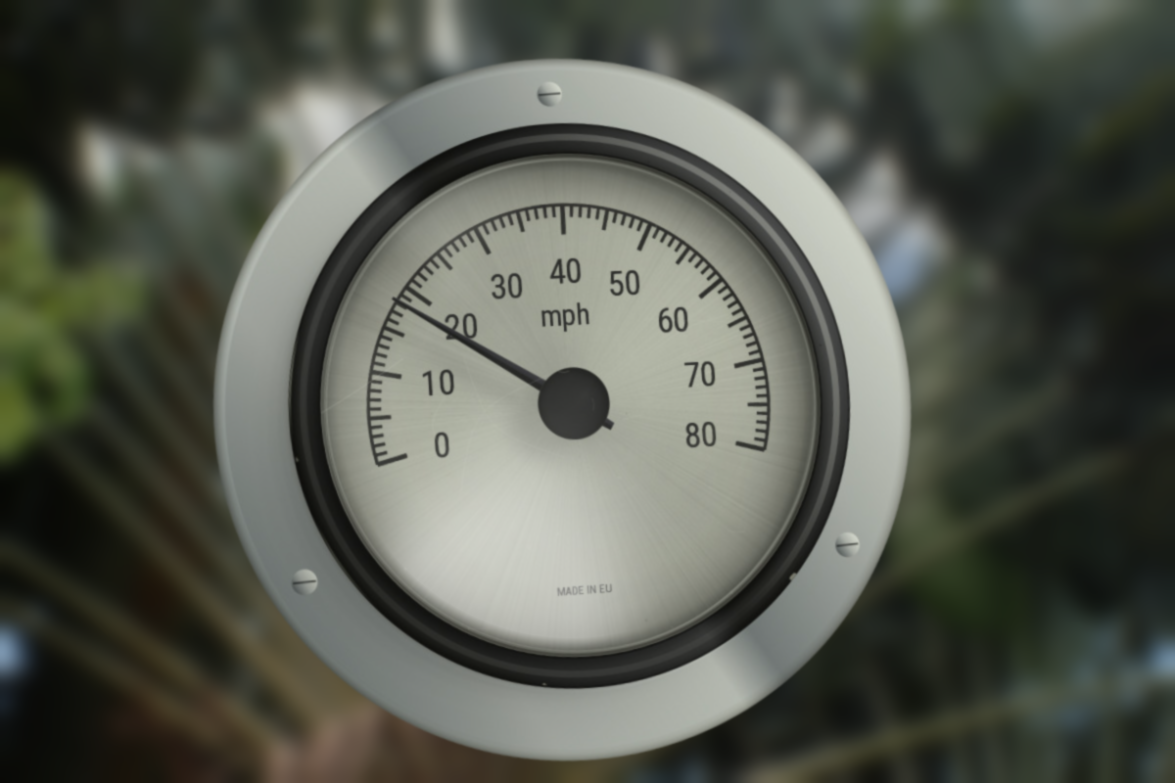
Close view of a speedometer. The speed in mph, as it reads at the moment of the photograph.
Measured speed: 18 mph
